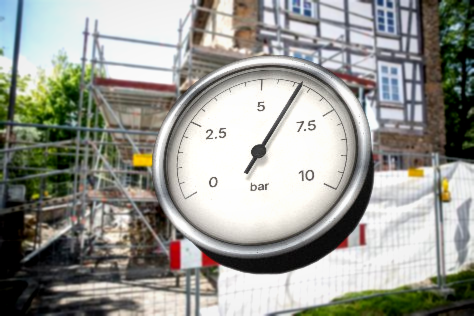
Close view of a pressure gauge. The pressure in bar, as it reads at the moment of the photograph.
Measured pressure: 6.25 bar
